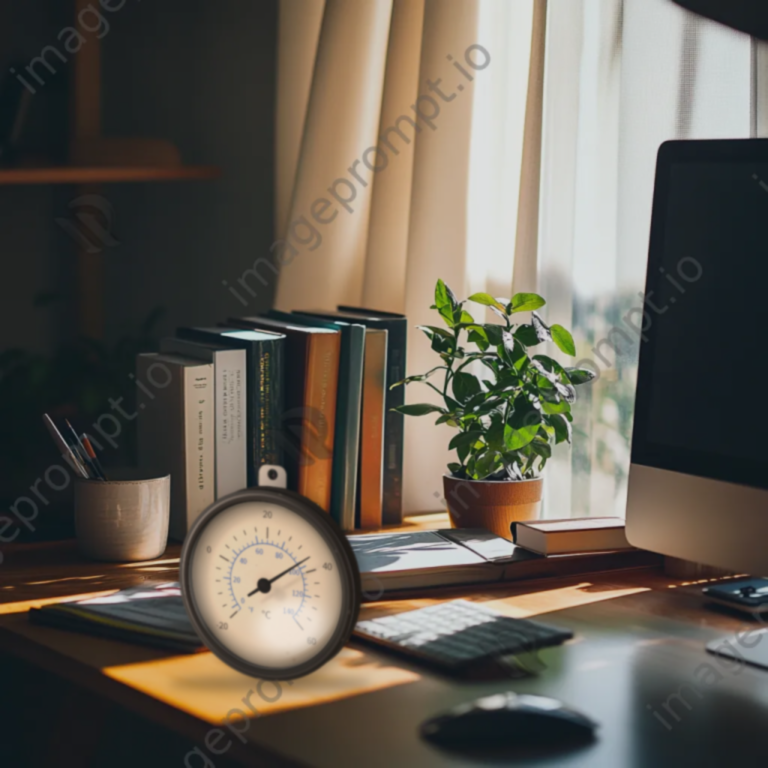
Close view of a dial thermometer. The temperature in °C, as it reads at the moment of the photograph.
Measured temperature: 36 °C
